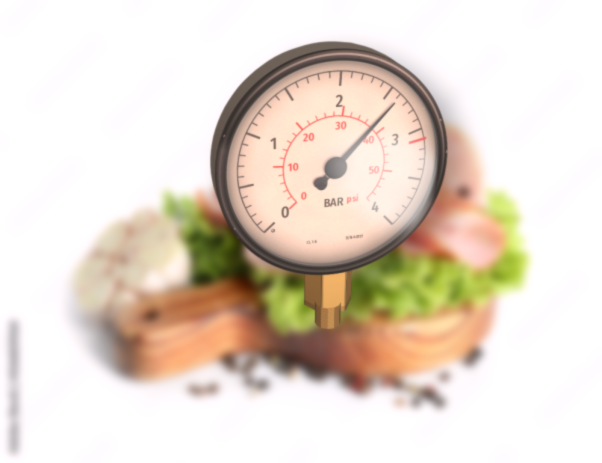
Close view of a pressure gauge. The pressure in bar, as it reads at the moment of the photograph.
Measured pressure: 2.6 bar
